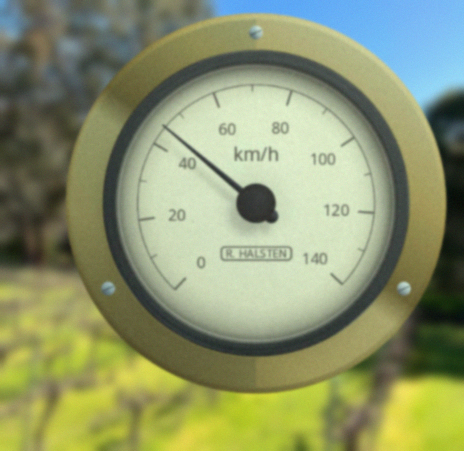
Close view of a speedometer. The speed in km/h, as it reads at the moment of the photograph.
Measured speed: 45 km/h
